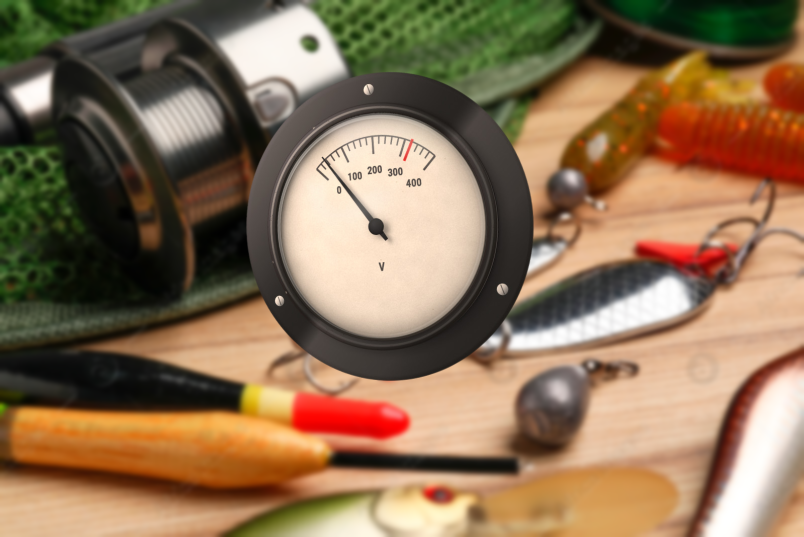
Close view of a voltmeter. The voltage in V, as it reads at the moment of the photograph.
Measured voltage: 40 V
